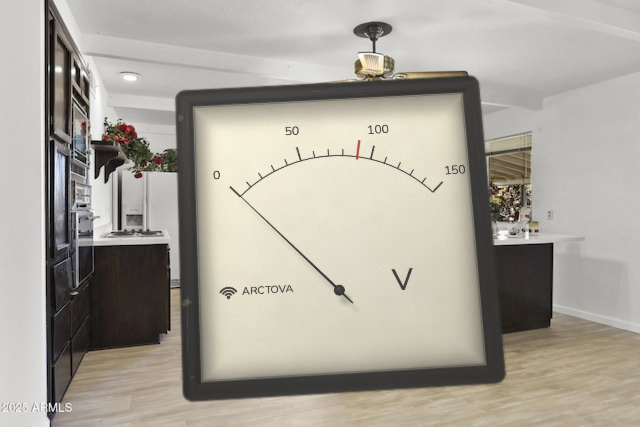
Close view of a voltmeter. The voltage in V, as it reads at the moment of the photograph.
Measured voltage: 0 V
